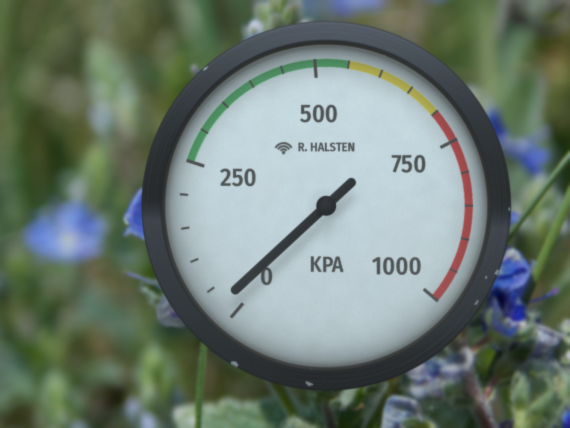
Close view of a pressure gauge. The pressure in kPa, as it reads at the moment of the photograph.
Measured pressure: 25 kPa
